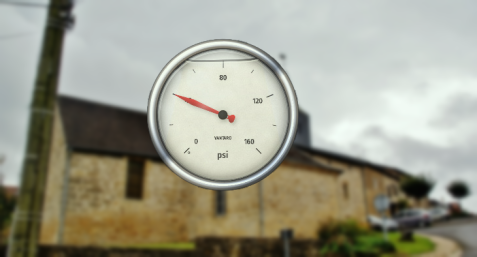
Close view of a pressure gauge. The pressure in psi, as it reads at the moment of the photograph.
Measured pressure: 40 psi
